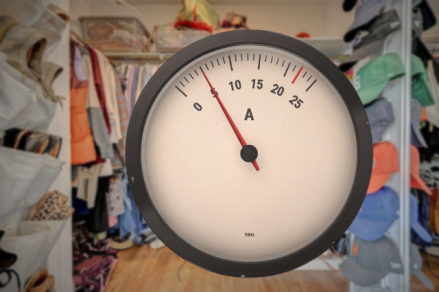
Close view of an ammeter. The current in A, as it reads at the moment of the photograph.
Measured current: 5 A
